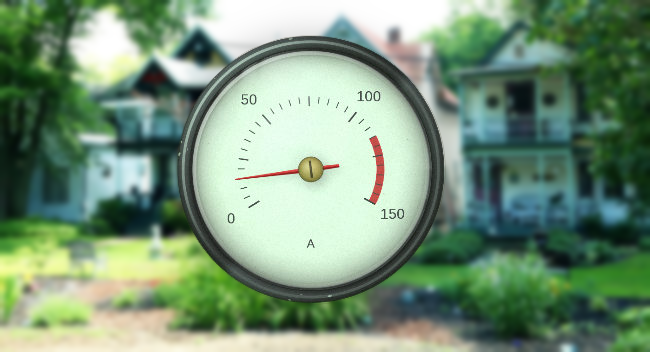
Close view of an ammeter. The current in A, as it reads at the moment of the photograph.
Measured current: 15 A
